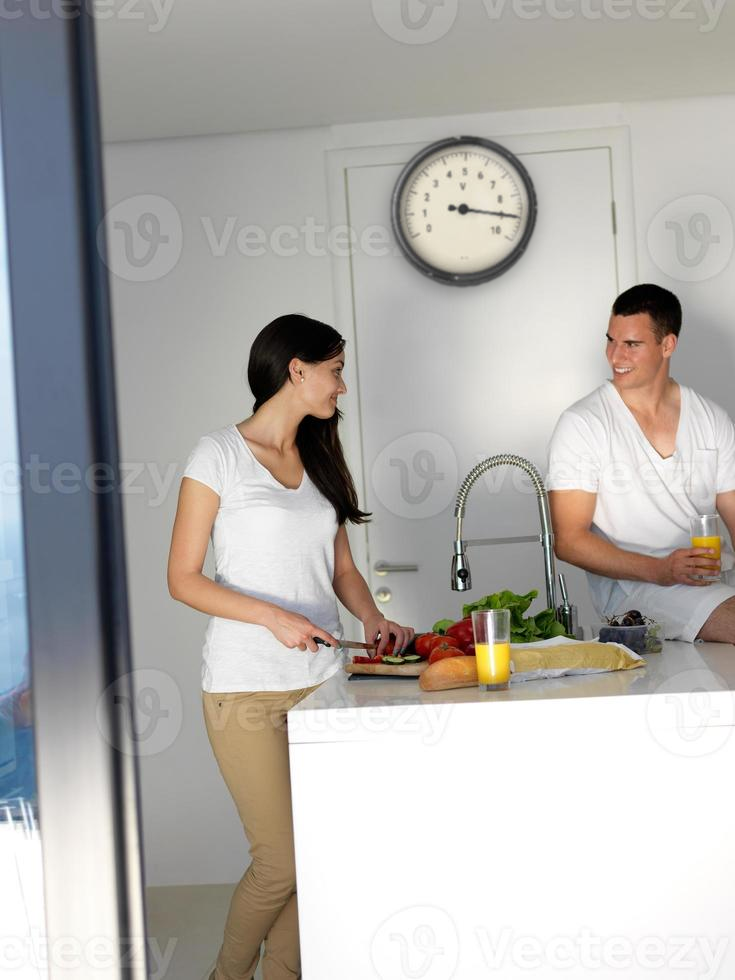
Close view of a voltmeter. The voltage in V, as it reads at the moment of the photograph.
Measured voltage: 9 V
